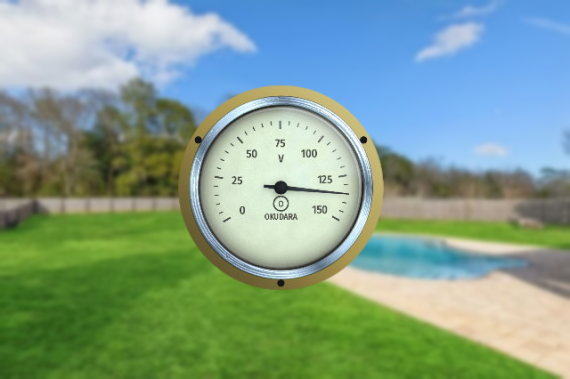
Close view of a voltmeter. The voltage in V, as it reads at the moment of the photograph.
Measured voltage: 135 V
